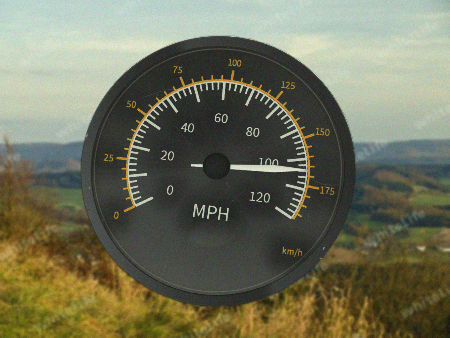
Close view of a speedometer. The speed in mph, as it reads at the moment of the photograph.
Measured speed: 104 mph
